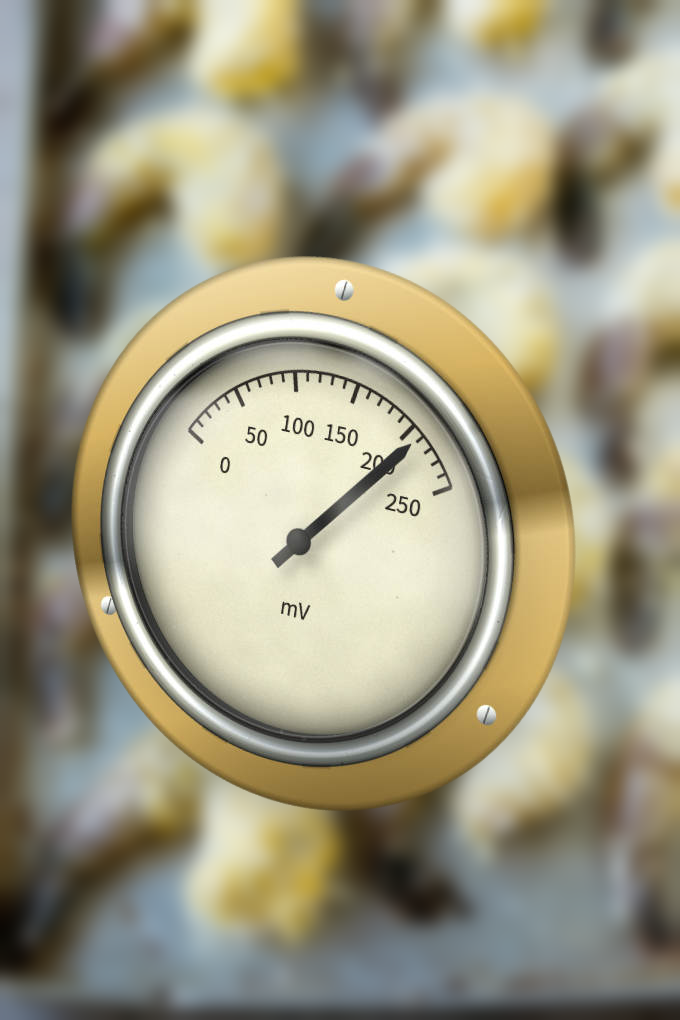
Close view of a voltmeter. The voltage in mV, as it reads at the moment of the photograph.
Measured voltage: 210 mV
